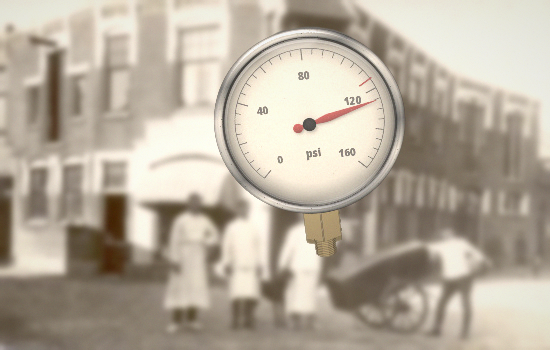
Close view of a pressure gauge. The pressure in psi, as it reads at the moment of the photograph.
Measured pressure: 125 psi
